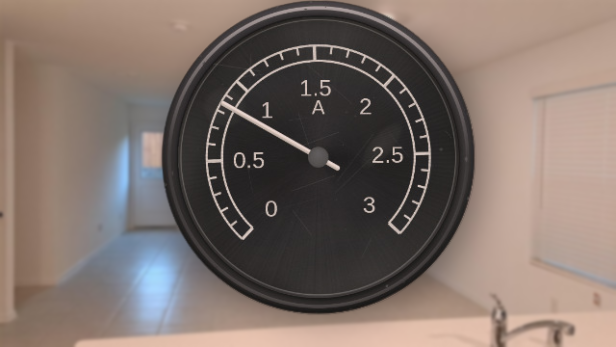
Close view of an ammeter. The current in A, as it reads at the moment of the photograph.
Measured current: 0.85 A
